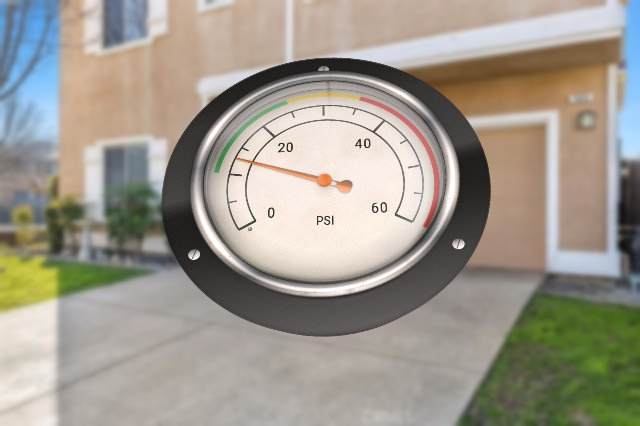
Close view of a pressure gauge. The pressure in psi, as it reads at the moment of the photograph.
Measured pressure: 12.5 psi
